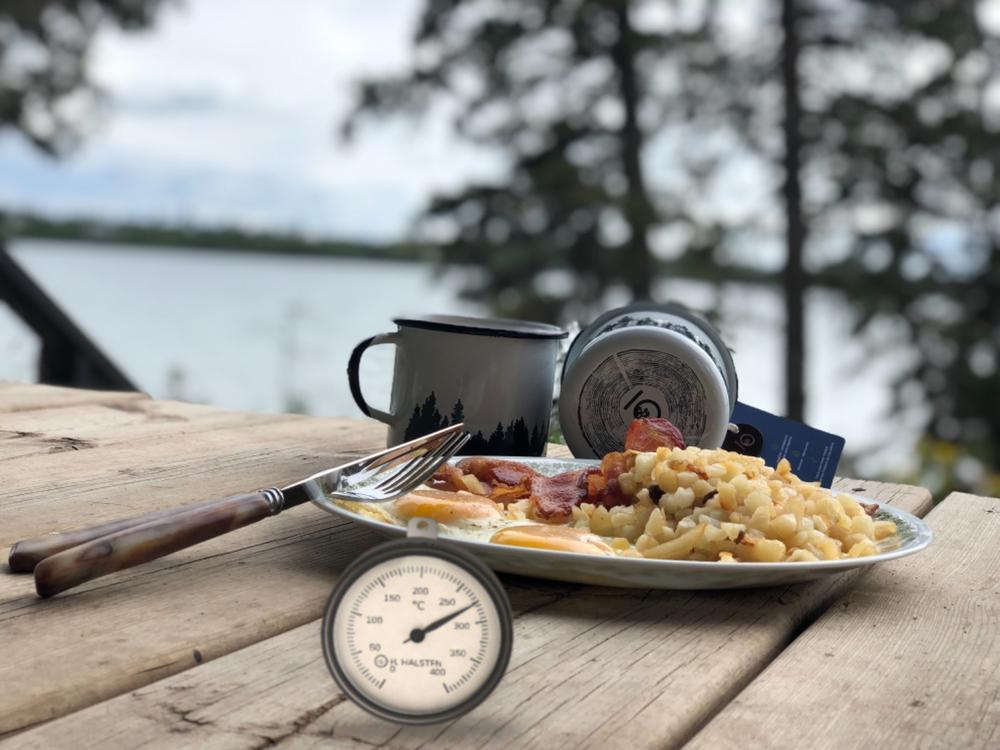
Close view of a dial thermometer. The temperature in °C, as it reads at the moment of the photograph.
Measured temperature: 275 °C
